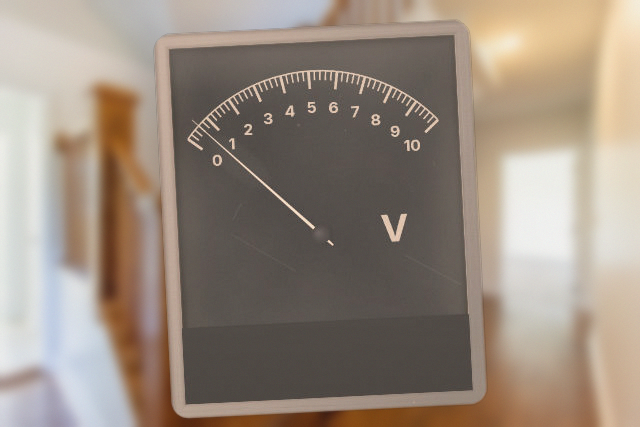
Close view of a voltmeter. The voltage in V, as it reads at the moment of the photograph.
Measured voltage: 0.6 V
